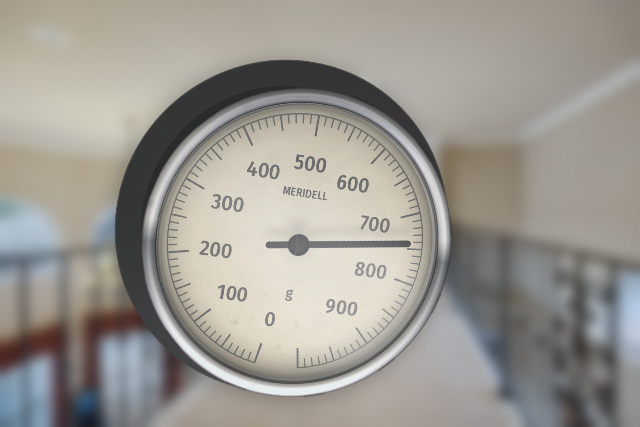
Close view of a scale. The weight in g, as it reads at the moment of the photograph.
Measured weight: 740 g
